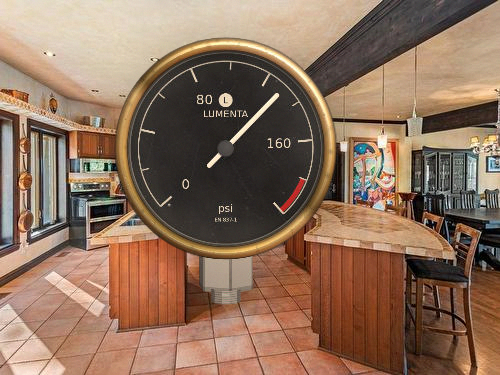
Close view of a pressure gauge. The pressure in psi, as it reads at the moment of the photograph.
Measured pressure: 130 psi
